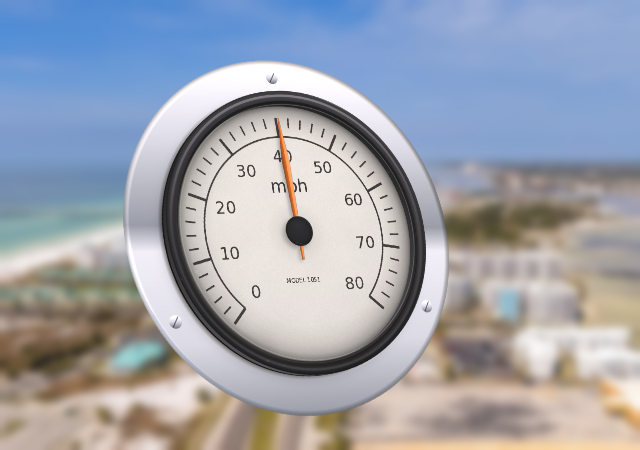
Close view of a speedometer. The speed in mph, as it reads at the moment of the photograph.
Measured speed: 40 mph
